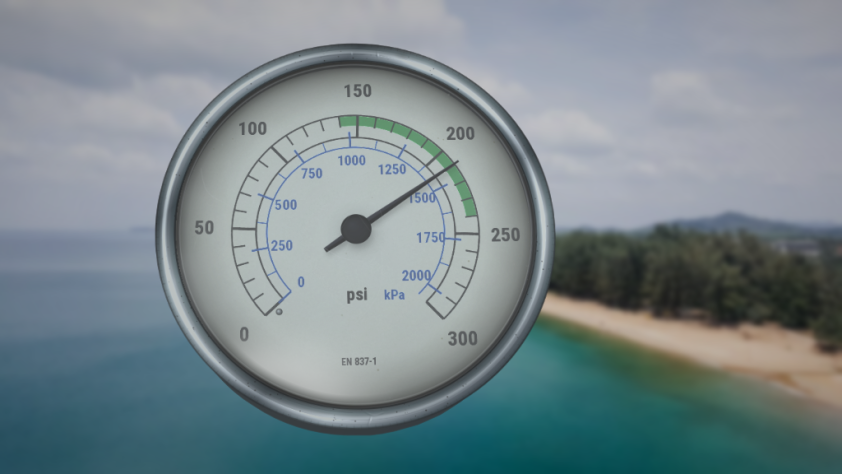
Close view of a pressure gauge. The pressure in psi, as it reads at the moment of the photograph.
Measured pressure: 210 psi
